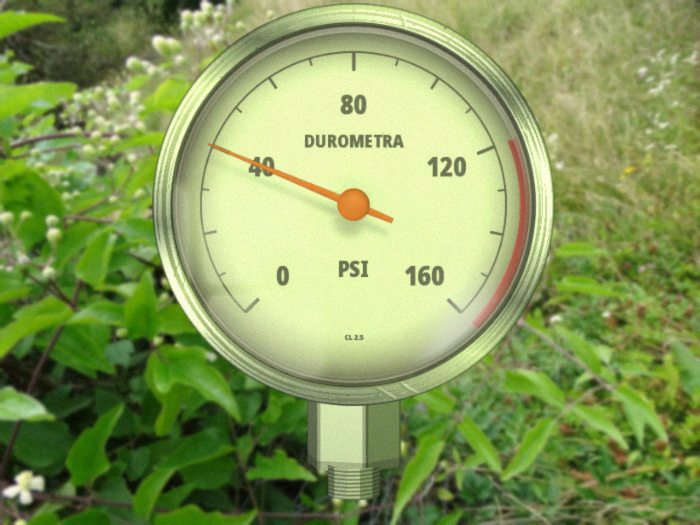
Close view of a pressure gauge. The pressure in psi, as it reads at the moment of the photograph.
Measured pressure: 40 psi
